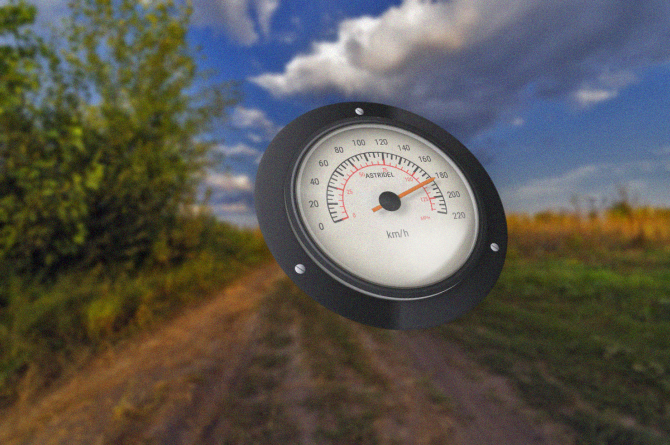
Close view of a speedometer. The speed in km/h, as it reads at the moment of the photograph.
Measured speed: 180 km/h
